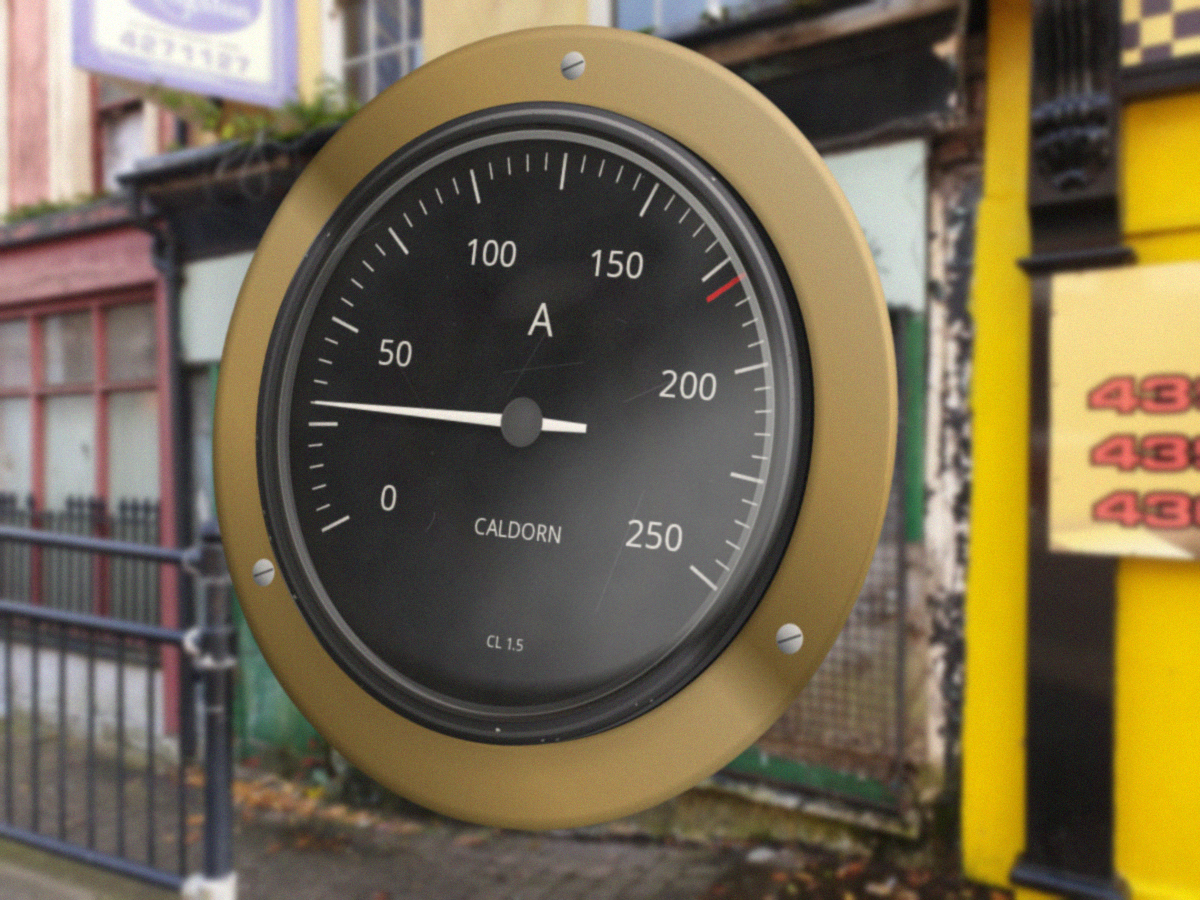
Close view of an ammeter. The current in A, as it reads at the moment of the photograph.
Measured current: 30 A
